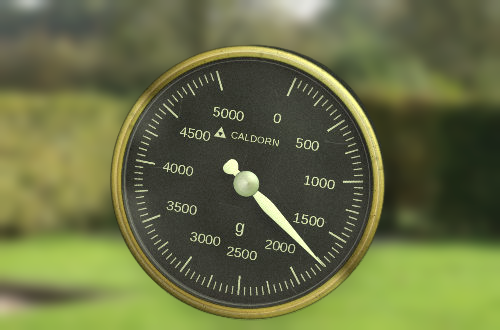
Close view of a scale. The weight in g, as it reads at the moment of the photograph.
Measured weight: 1750 g
